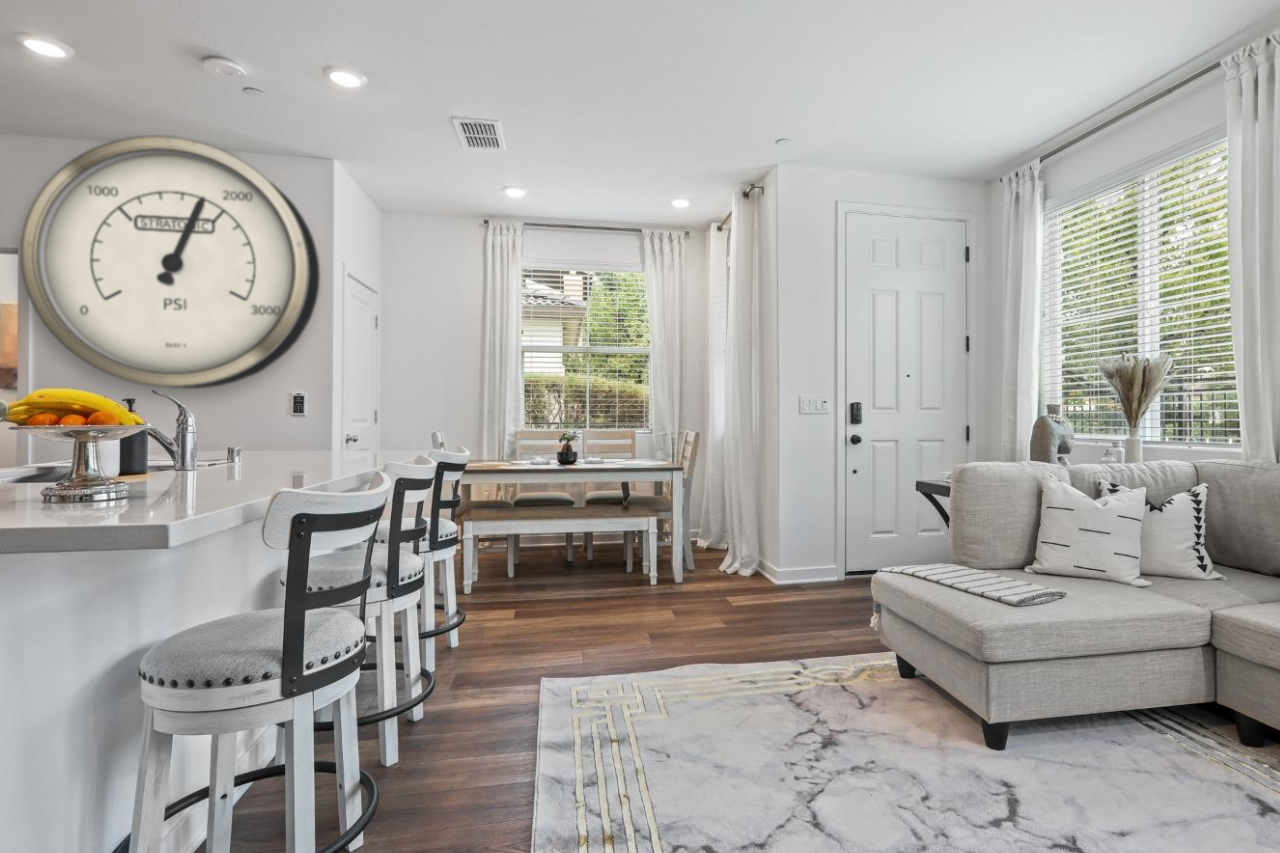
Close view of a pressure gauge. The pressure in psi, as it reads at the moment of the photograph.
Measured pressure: 1800 psi
